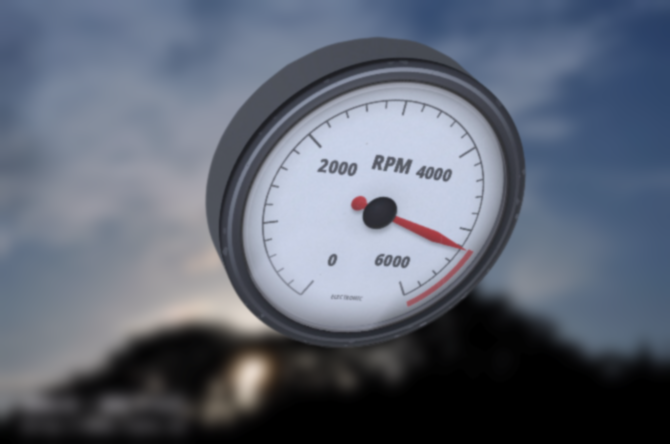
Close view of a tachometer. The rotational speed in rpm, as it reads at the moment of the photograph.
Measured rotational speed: 5200 rpm
